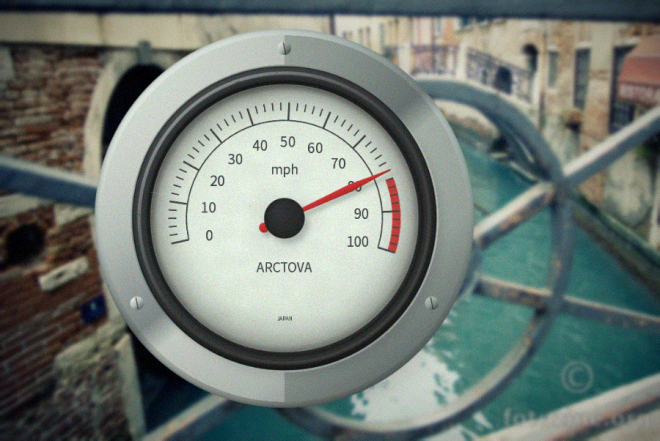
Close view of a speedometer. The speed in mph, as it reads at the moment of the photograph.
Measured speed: 80 mph
